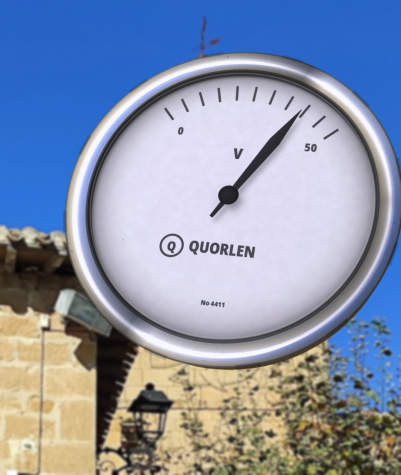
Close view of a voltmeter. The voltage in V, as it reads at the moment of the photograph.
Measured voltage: 40 V
